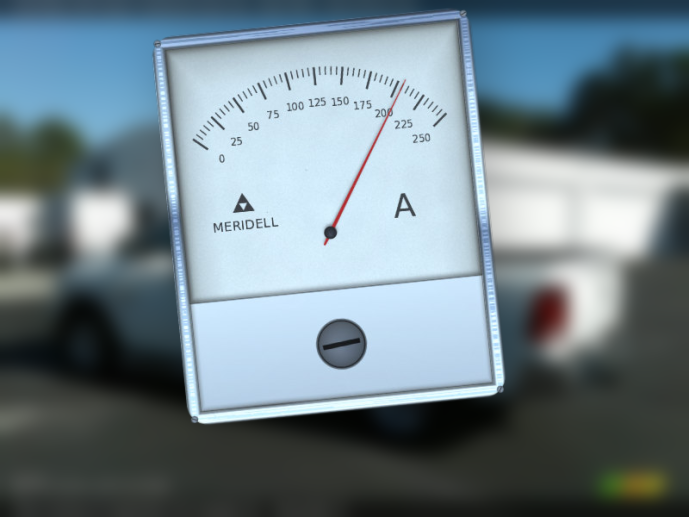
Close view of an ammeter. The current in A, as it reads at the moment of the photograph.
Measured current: 205 A
